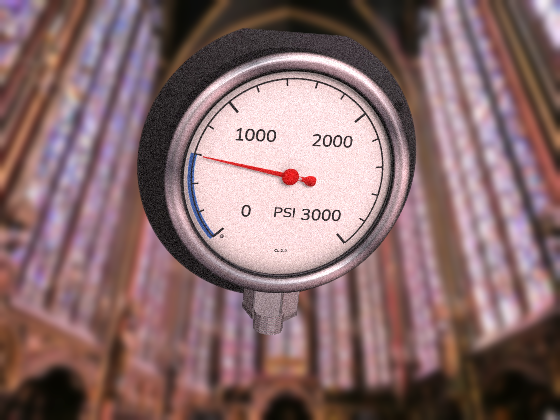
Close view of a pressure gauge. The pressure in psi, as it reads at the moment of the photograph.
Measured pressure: 600 psi
